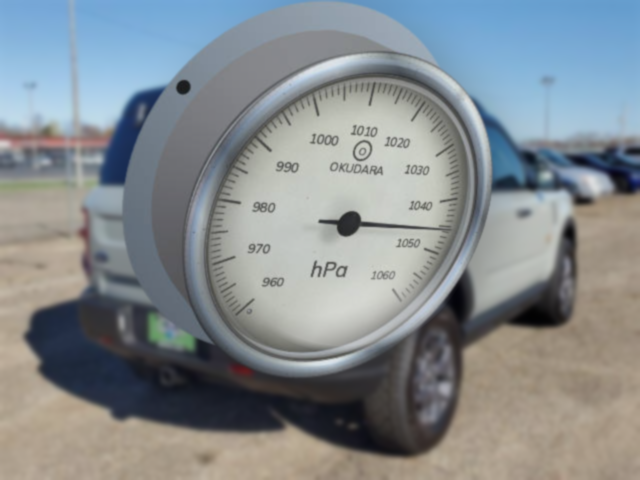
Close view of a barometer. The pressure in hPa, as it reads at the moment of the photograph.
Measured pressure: 1045 hPa
